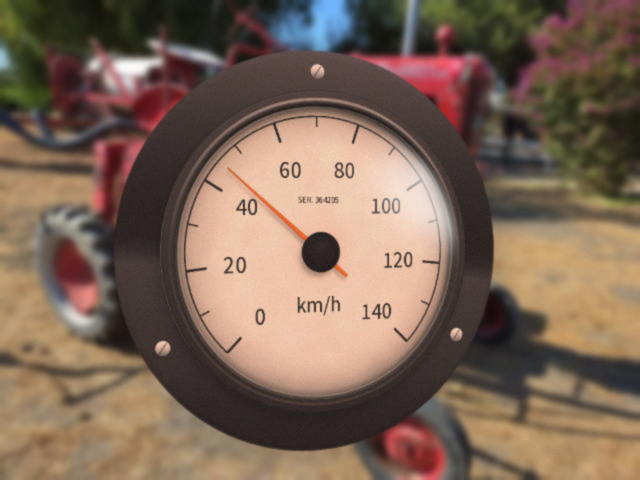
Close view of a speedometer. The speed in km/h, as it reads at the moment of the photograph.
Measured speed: 45 km/h
